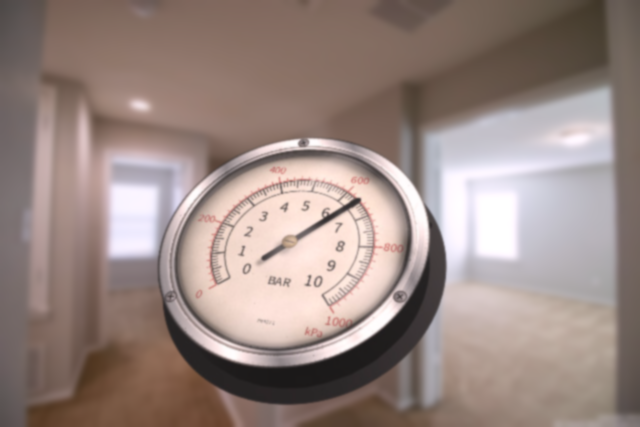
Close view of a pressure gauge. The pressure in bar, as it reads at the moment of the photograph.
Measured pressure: 6.5 bar
